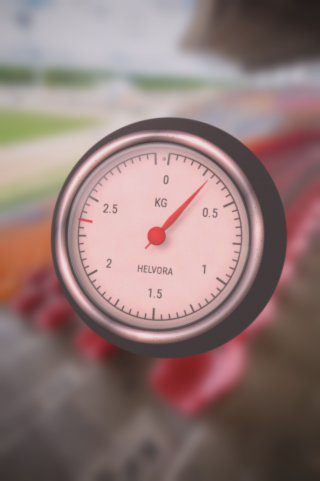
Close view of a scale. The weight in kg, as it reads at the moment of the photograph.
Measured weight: 0.3 kg
